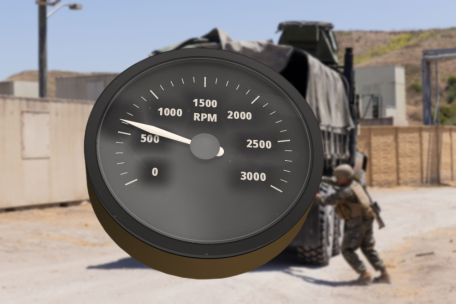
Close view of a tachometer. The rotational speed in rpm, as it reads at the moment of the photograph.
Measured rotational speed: 600 rpm
